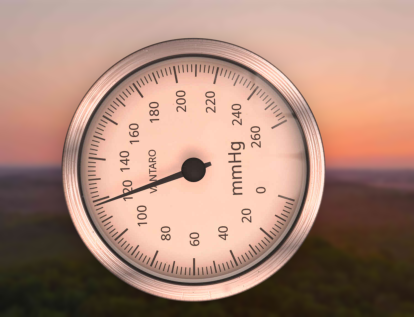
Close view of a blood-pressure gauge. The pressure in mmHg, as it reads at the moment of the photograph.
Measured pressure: 118 mmHg
